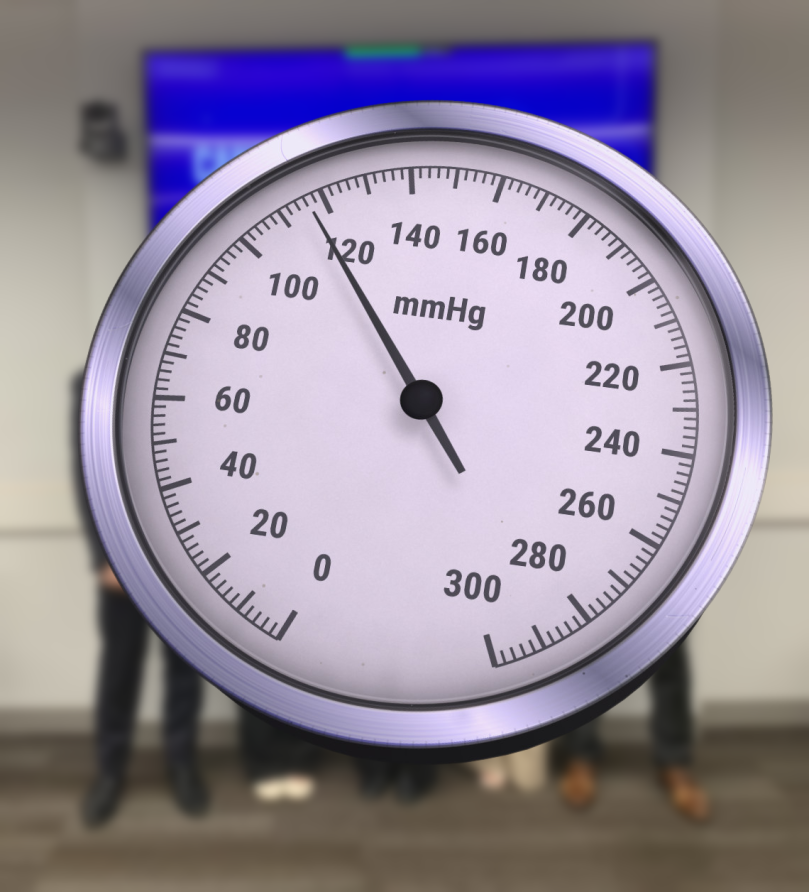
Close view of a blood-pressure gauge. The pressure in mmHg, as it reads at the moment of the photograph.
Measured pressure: 116 mmHg
